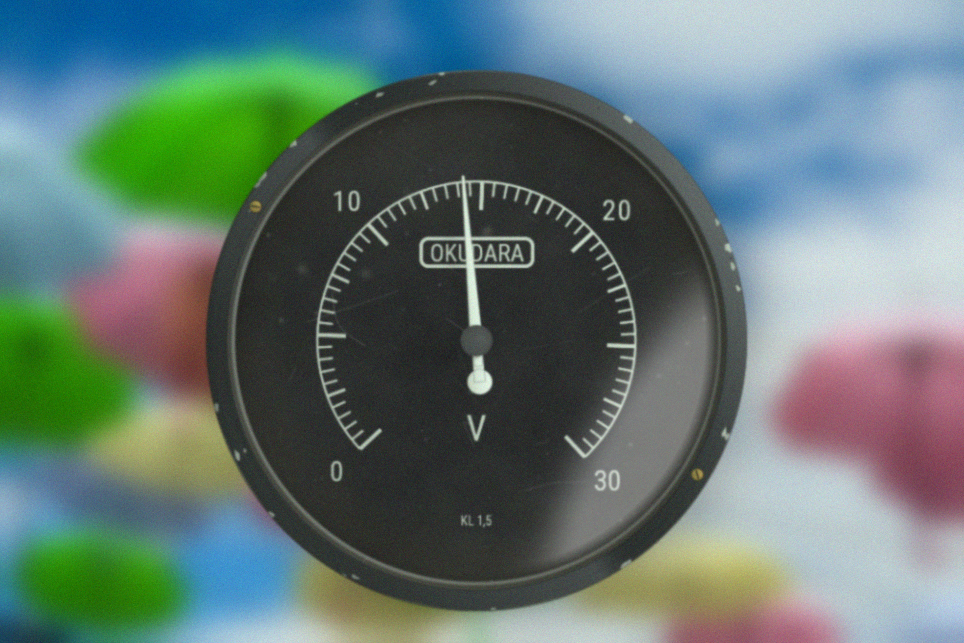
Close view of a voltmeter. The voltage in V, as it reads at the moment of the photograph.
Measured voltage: 14.25 V
